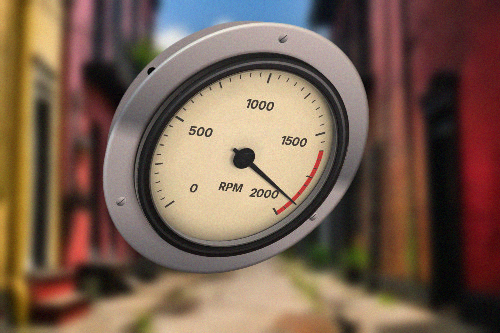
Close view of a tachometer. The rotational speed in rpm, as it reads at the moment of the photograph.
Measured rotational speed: 1900 rpm
